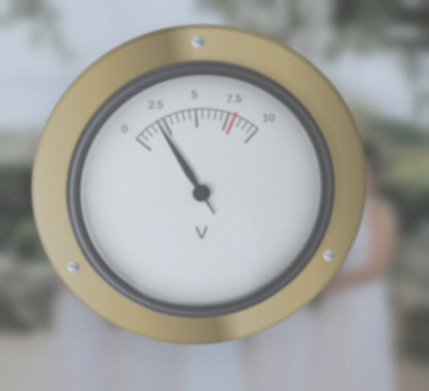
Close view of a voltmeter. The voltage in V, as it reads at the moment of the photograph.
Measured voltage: 2 V
